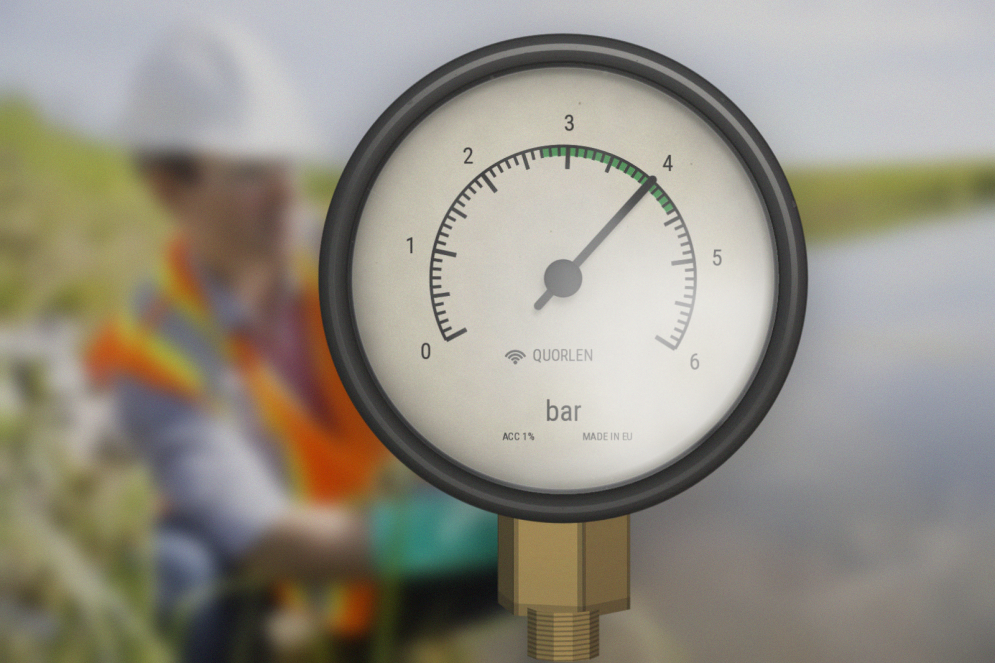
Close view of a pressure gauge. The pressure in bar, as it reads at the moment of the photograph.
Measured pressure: 4 bar
